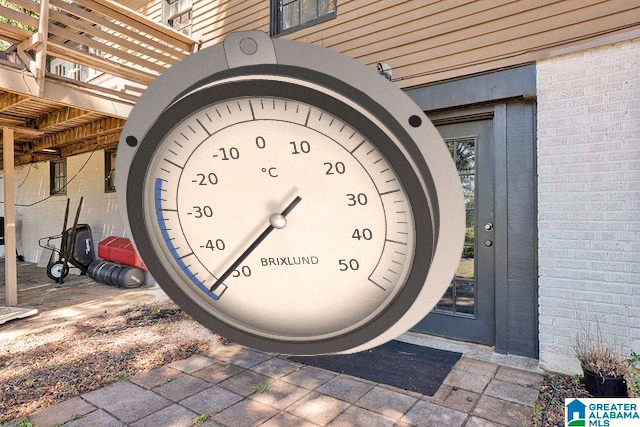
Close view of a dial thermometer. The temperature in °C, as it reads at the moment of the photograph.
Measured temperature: -48 °C
